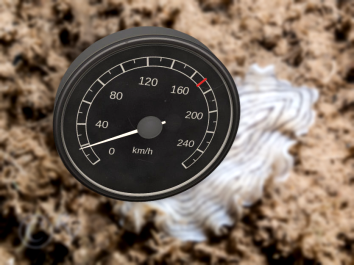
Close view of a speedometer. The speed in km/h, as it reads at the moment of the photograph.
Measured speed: 20 km/h
